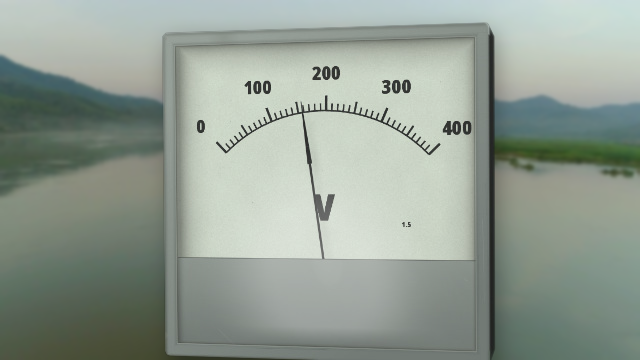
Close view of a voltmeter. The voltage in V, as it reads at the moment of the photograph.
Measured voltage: 160 V
